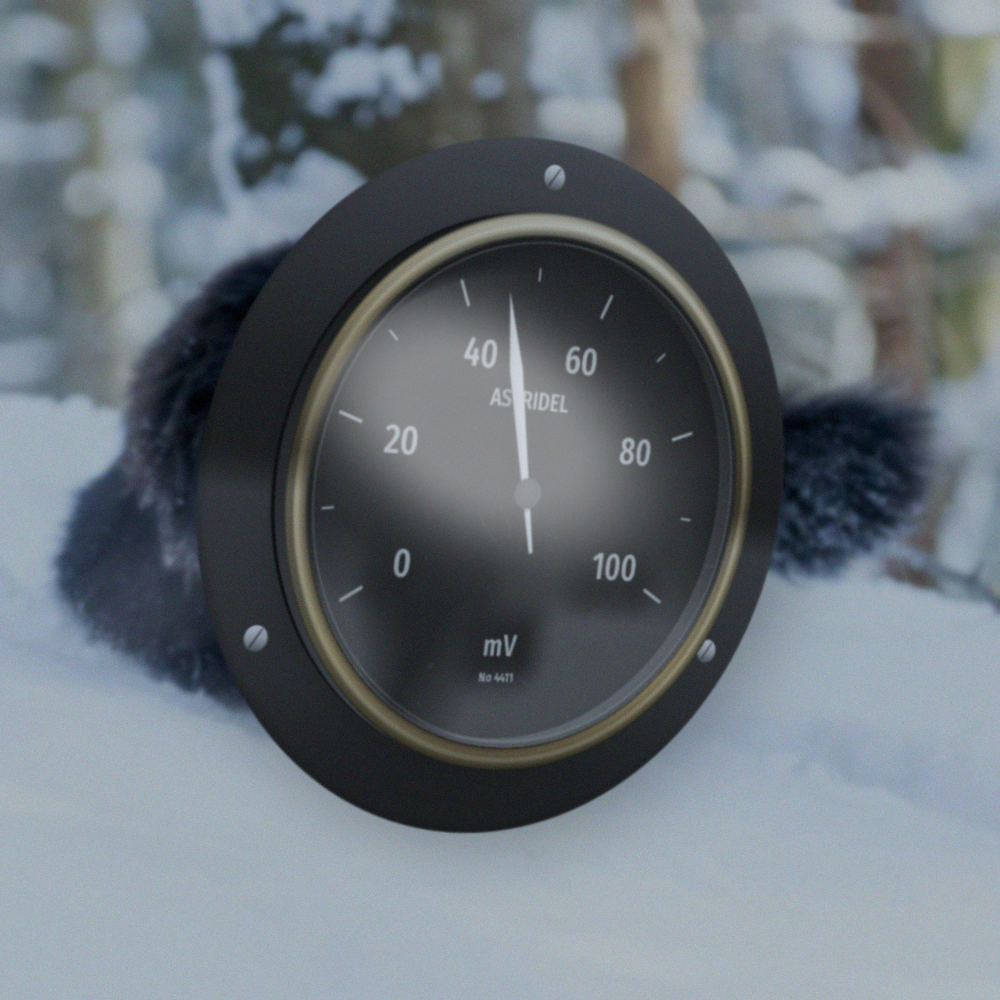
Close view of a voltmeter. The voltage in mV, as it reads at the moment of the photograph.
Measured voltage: 45 mV
